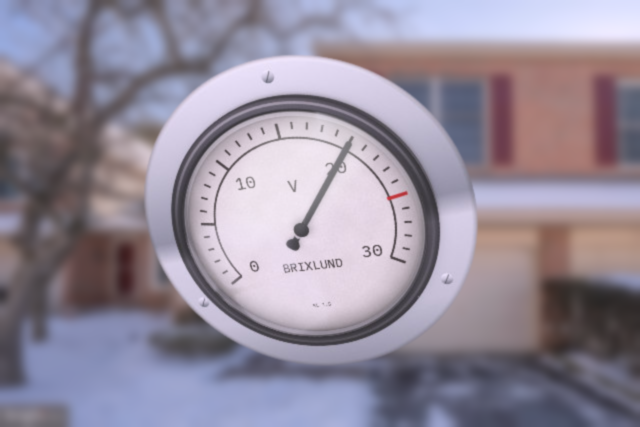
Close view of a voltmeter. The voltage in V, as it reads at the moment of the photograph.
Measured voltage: 20 V
